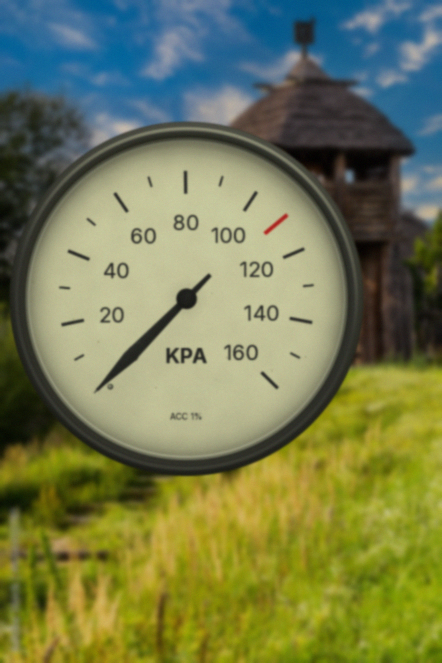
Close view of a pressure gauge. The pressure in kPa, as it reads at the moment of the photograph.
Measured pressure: 0 kPa
